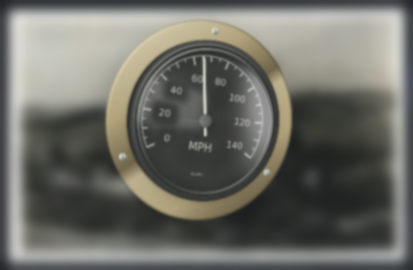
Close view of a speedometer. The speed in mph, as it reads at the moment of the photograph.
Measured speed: 65 mph
